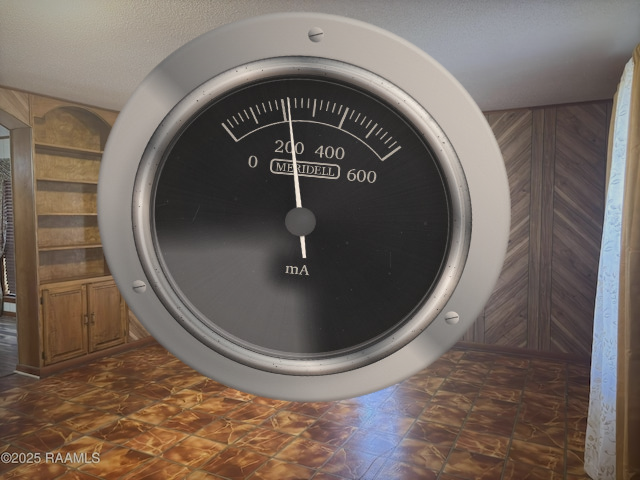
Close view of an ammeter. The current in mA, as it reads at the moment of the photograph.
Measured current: 220 mA
